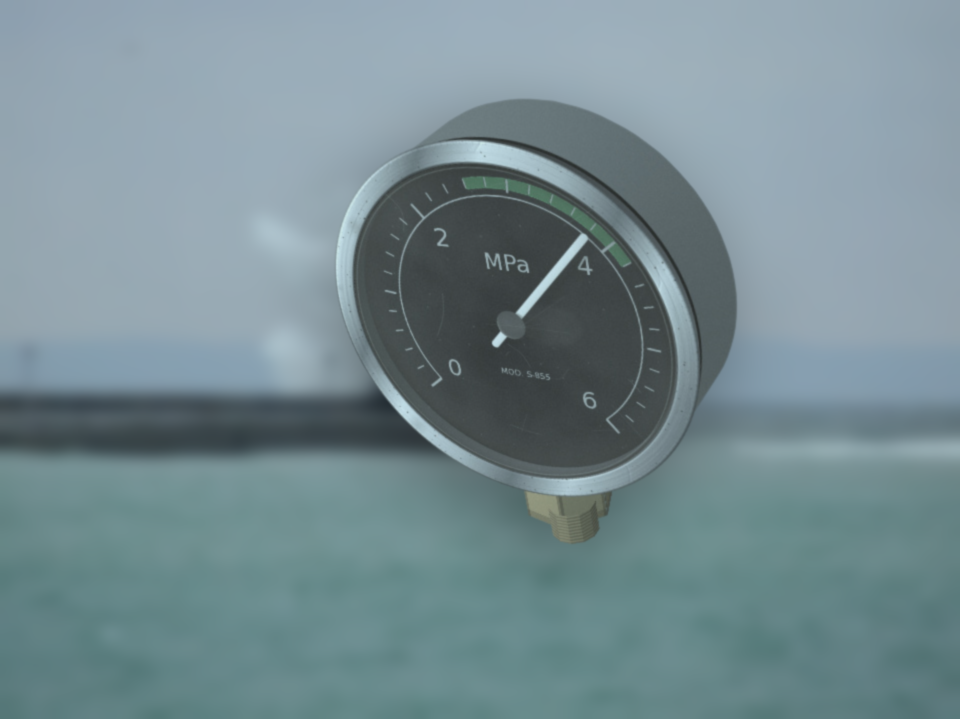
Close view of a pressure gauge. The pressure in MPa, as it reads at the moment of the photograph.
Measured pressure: 3.8 MPa
